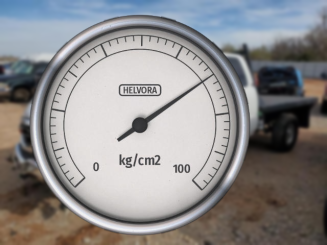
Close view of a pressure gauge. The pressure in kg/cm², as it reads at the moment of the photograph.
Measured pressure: 70 kg/cm²
